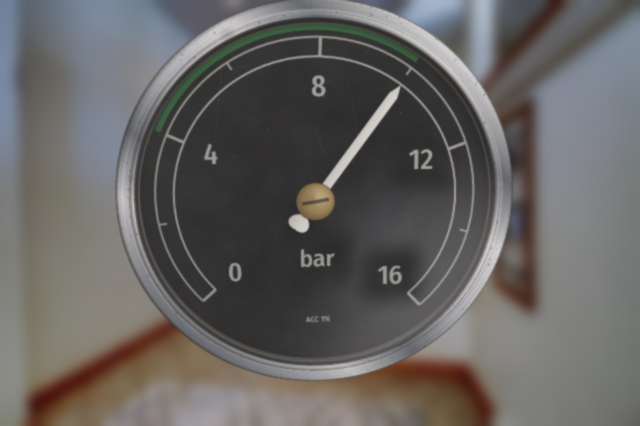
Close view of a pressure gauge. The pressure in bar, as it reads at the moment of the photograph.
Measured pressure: 10 bar
